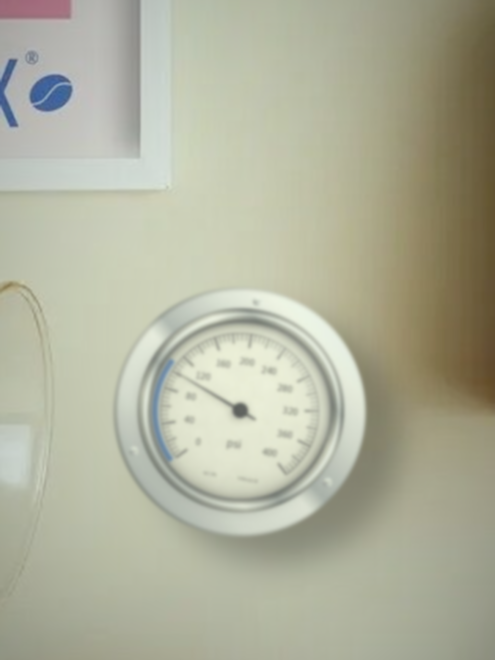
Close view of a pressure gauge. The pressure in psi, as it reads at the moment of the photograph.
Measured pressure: 100 psi
